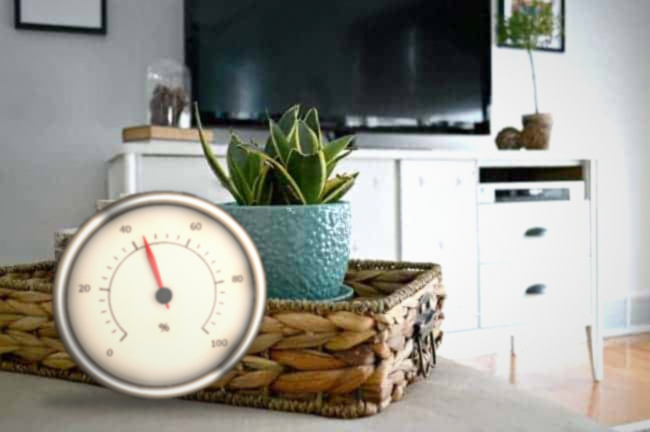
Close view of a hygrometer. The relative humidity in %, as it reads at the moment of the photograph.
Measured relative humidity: 44 %
